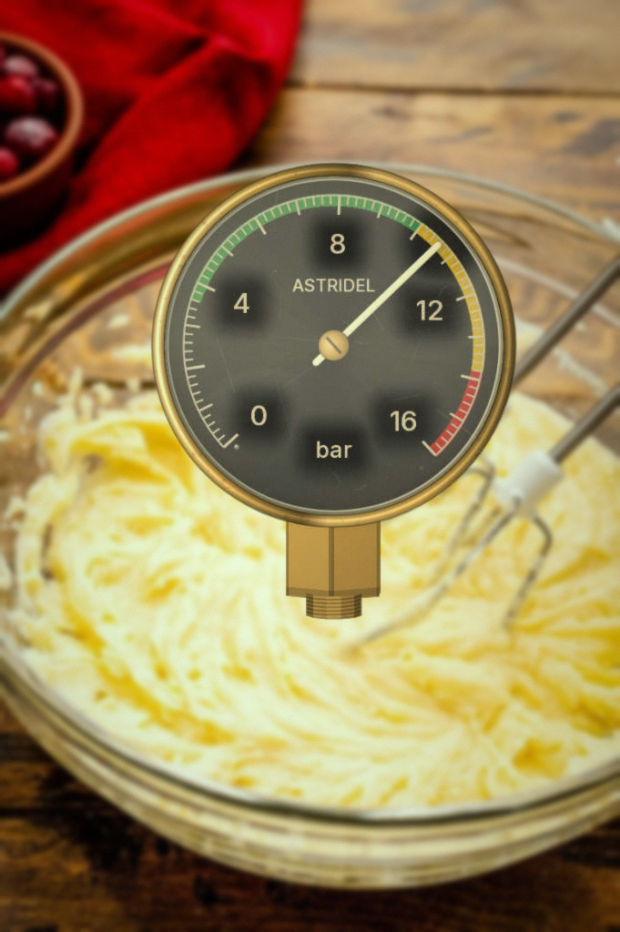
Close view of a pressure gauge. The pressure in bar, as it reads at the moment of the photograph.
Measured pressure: 10.6 bar
